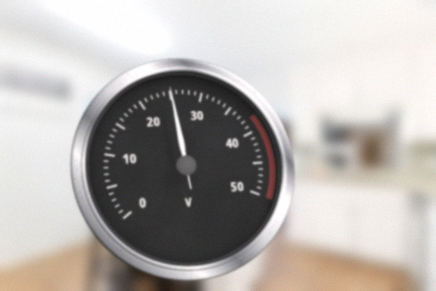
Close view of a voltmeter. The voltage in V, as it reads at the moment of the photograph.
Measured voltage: 25 V
